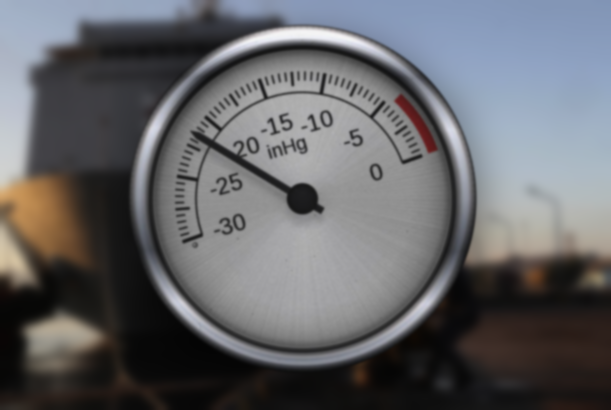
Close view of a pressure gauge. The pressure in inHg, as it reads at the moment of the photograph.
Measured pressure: -21.5 inHg
